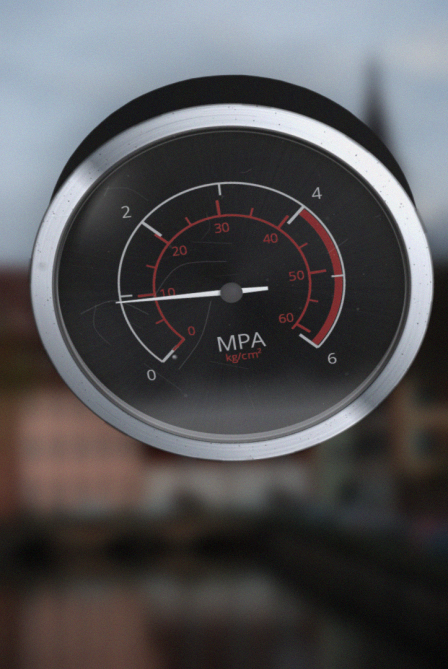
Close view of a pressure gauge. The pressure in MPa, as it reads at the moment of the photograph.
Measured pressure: 1 MPa
